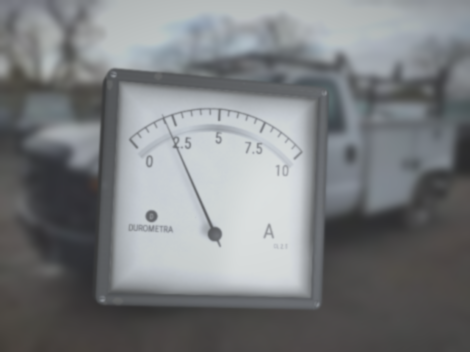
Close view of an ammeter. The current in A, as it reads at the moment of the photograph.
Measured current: 2 A
